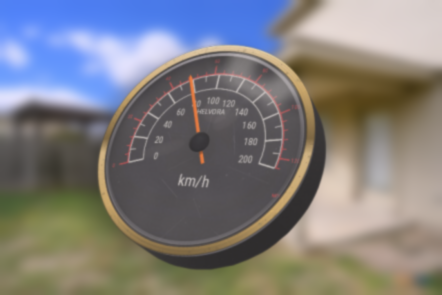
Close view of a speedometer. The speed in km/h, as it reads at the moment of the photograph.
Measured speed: 80 km/h
